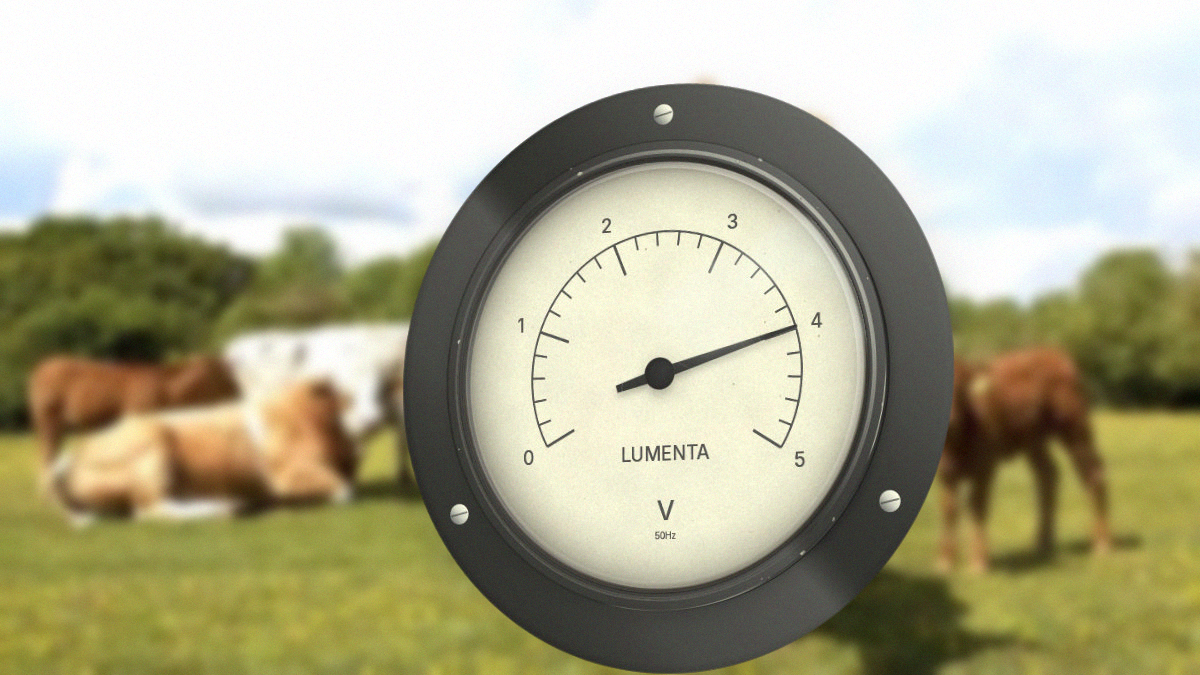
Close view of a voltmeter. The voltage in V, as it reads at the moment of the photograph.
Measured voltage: 4 V
